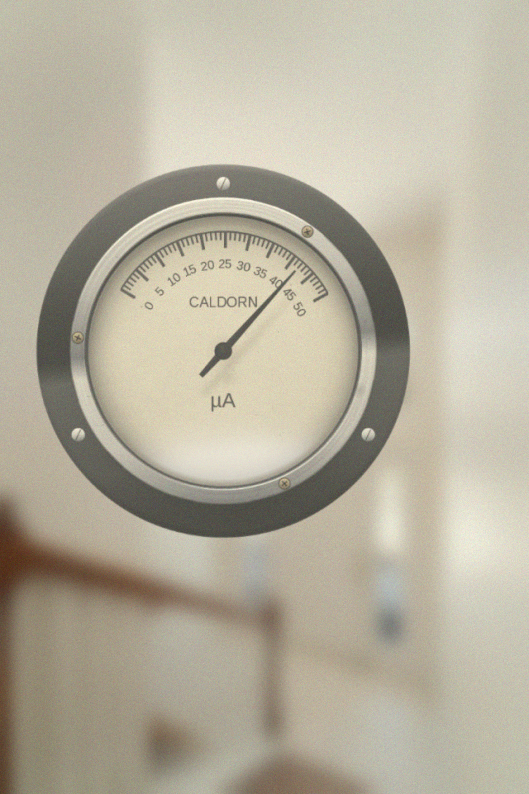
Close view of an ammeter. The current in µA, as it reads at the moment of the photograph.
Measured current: 42 µA
